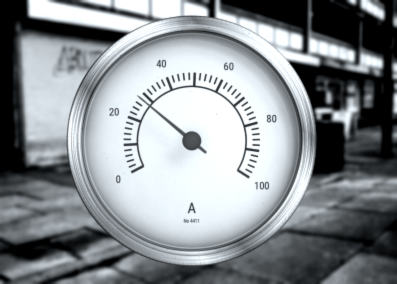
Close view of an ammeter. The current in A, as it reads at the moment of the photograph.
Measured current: 28 A
